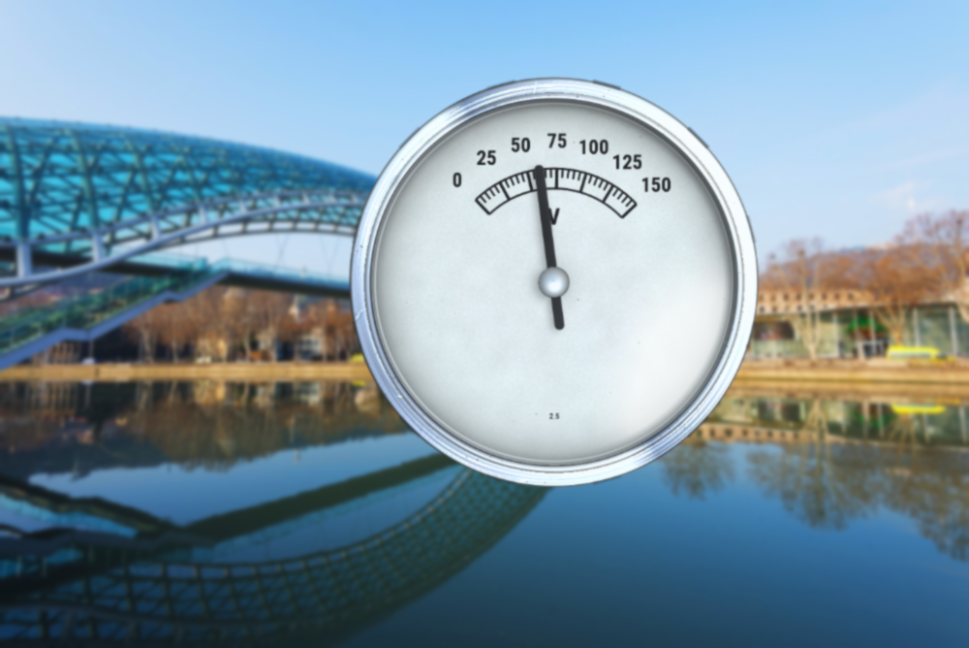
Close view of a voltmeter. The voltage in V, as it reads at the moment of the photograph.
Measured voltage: 60 V
